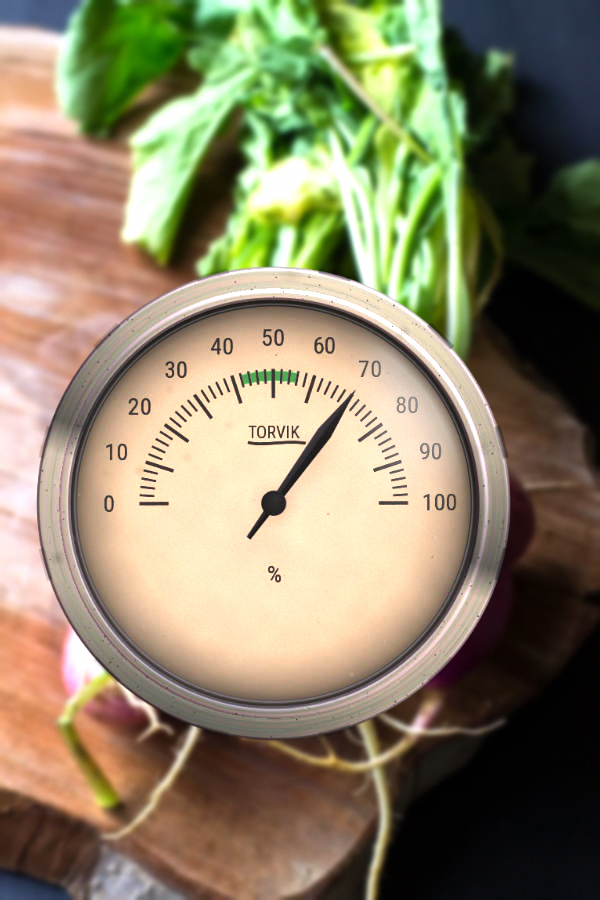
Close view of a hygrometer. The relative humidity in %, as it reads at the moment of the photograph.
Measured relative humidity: 70 %
